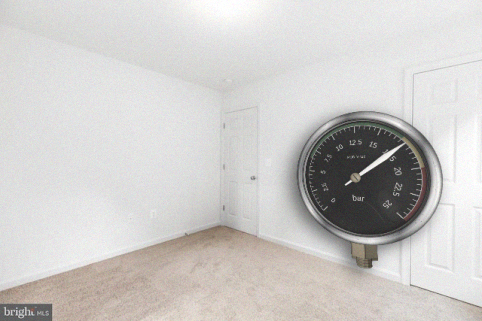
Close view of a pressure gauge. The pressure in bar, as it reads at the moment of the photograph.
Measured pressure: 17.5 bar
